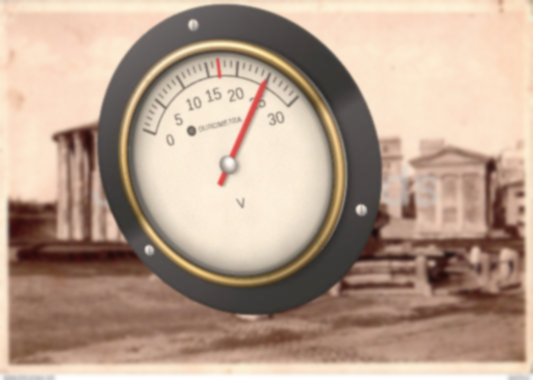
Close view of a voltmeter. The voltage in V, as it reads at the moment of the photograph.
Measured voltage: 25 V
